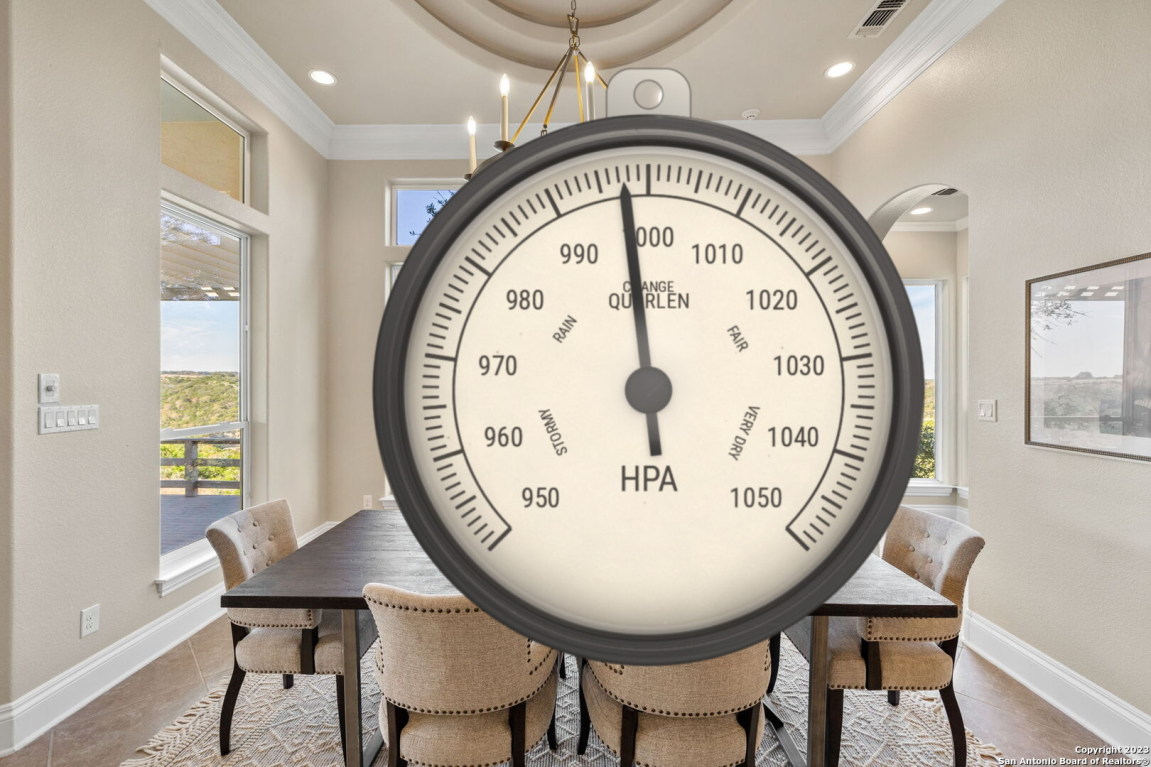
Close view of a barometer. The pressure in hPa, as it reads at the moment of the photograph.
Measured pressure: 997.5 hPa
